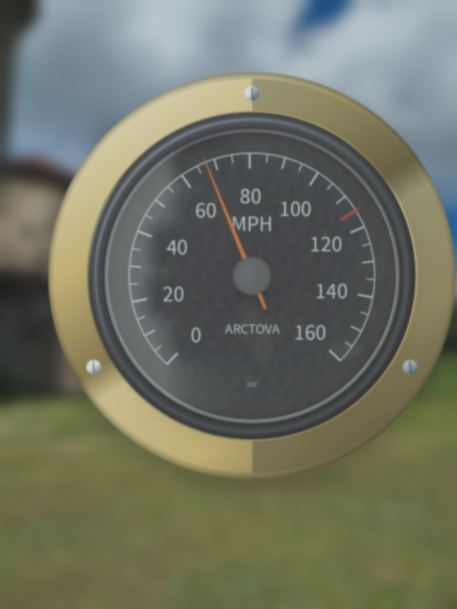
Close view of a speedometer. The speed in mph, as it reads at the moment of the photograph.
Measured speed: 67.5 mph
